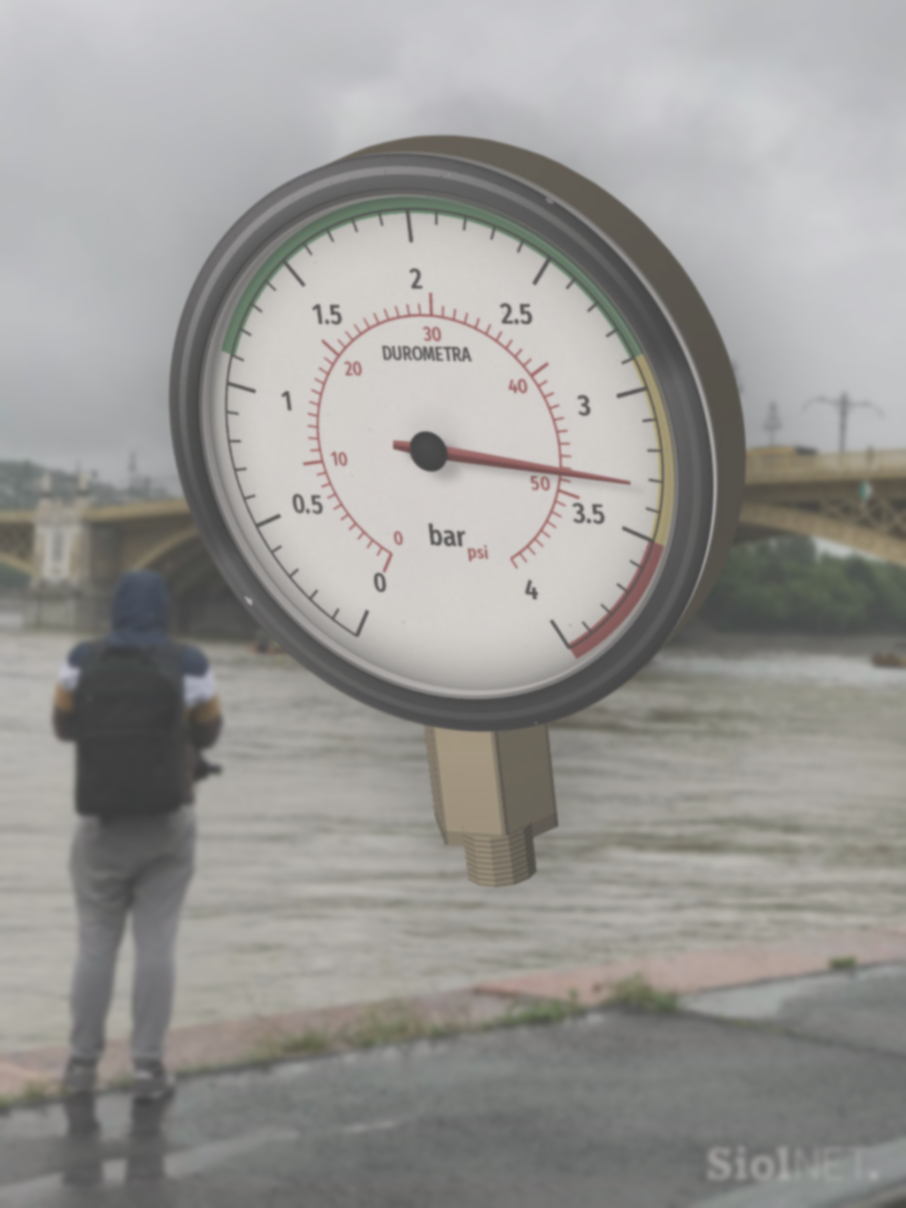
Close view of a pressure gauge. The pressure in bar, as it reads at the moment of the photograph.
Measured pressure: 3.3 bar
